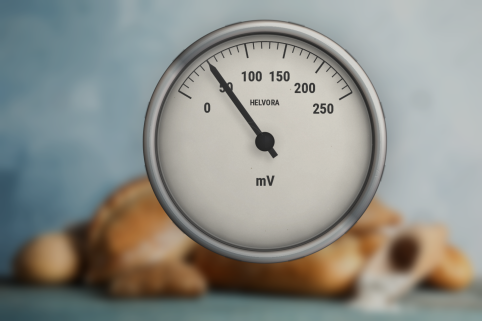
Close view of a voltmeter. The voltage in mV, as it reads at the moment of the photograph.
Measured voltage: 50 mV
